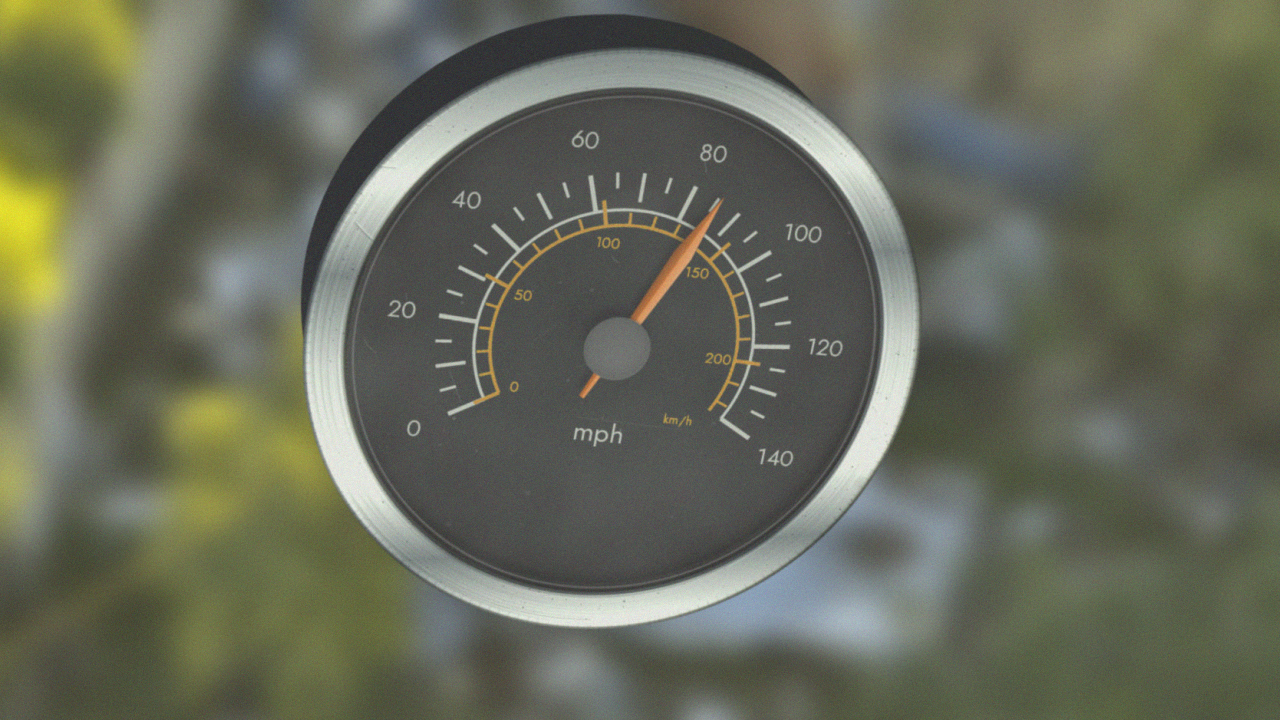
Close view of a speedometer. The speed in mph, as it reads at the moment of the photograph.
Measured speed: 85 mph
